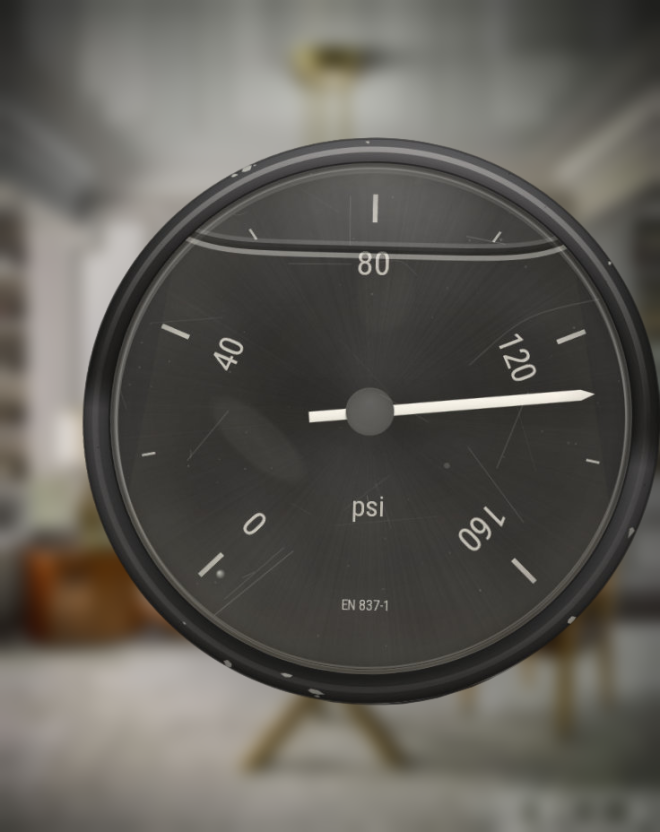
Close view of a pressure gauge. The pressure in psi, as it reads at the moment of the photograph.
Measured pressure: 130 psi
